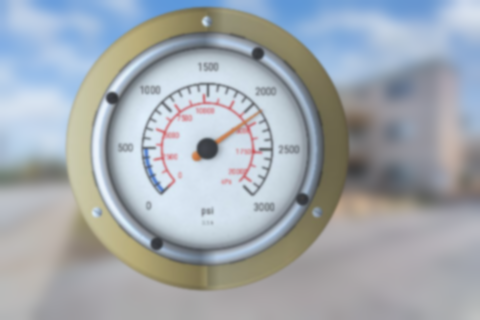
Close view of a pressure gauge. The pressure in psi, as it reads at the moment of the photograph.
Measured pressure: 2100 psi
